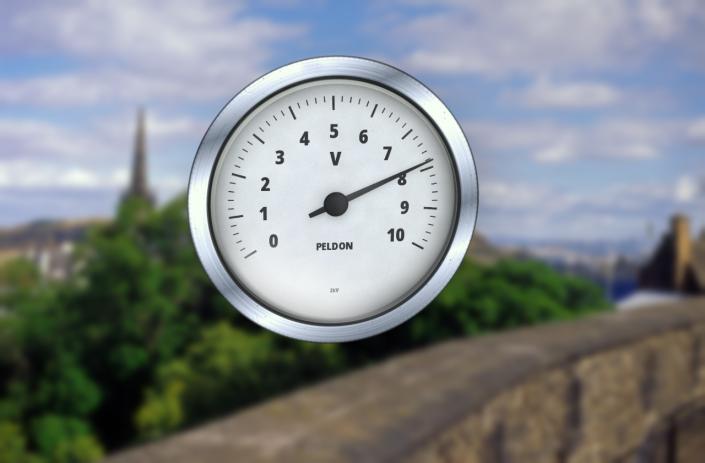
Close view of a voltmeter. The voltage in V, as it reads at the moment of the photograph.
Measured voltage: 7.8 V
